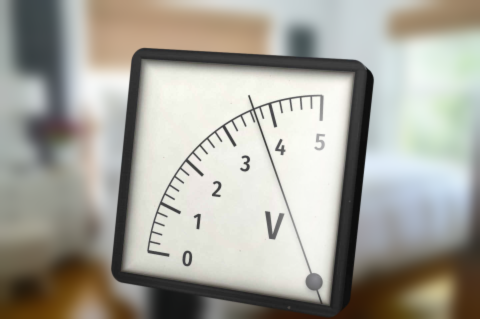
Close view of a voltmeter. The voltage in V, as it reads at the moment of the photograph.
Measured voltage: 3.7 V
